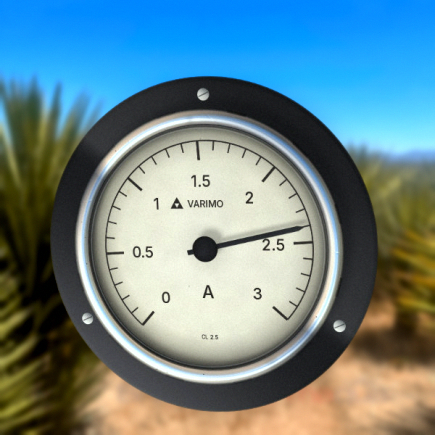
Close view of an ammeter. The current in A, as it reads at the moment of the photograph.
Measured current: 2.4 A
